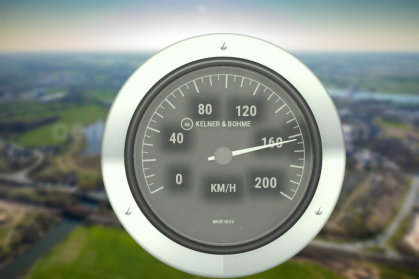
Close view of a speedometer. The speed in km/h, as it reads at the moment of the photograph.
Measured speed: 162.5 km/h
